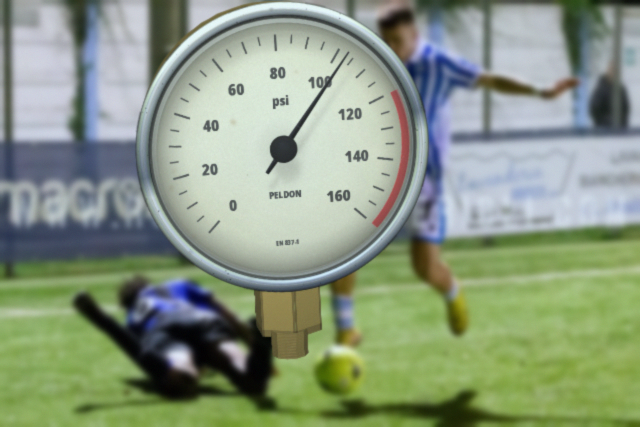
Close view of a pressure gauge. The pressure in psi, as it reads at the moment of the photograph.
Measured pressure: 102.5 psi
